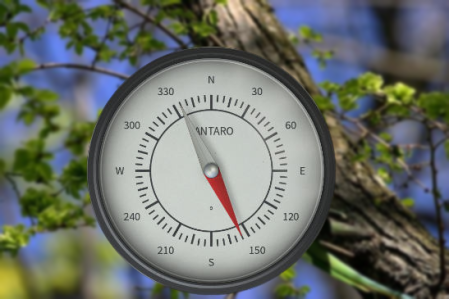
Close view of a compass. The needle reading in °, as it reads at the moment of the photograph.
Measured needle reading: 155 °
